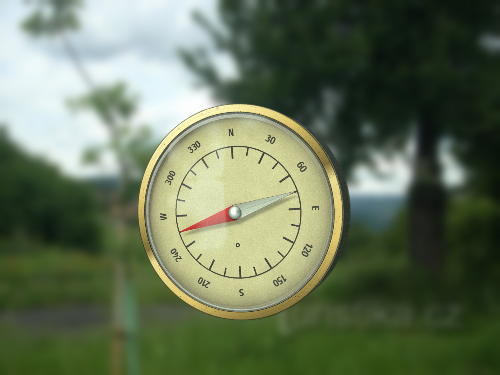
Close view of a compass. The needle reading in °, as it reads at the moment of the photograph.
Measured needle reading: 255 °
